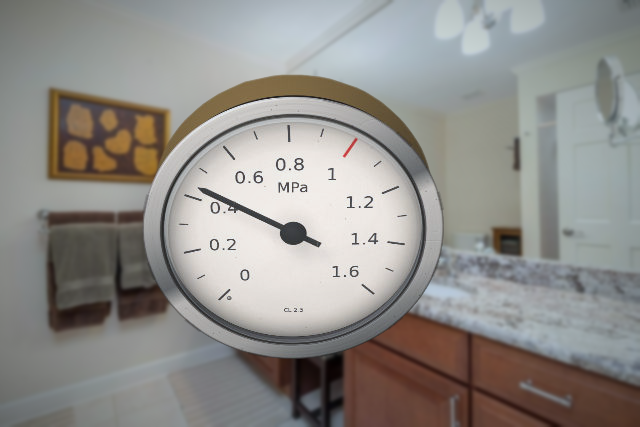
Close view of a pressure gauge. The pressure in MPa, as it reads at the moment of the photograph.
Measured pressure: 0.45 MPa
